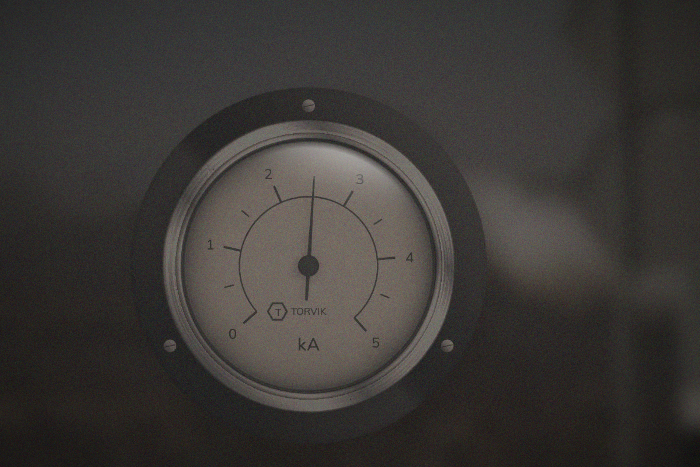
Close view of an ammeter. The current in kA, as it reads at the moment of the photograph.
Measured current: 2.5 kA
